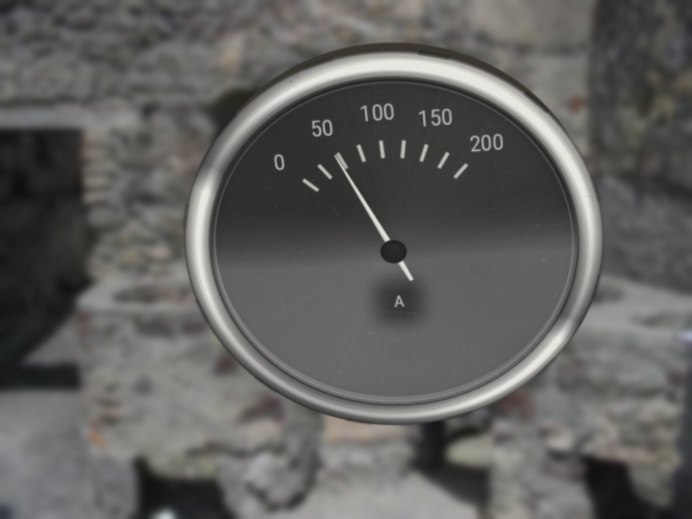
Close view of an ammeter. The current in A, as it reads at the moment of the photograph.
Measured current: 50 A
